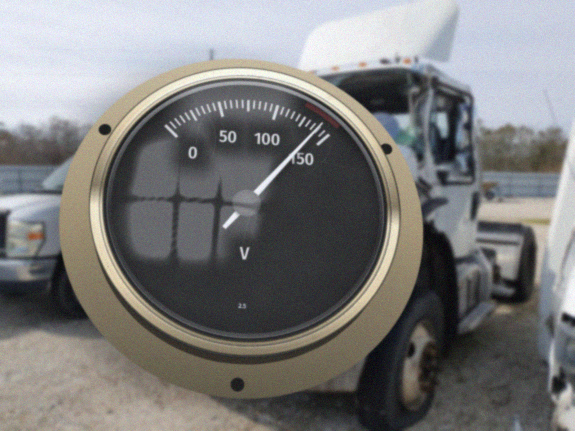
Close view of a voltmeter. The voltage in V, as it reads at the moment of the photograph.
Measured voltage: 140 V
